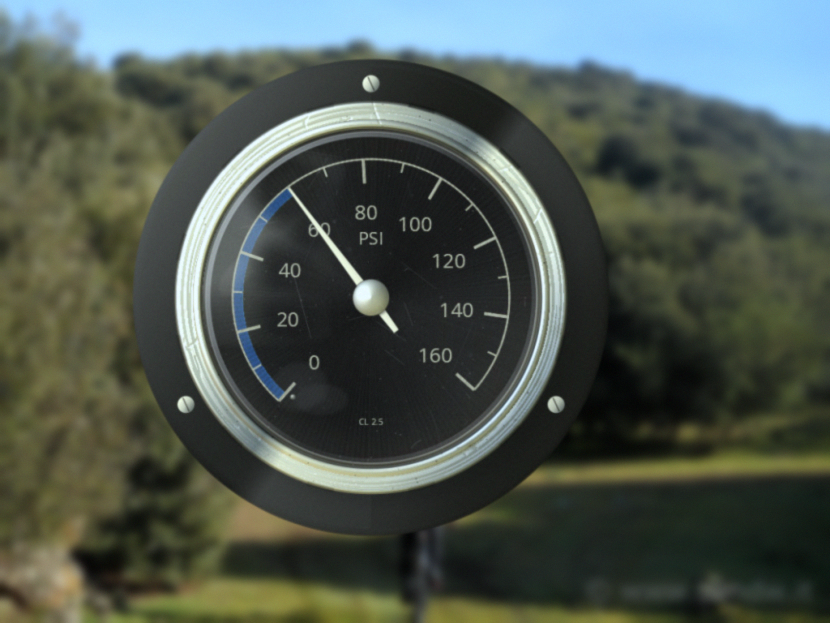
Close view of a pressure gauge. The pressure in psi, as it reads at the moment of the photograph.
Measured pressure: 60 psi
